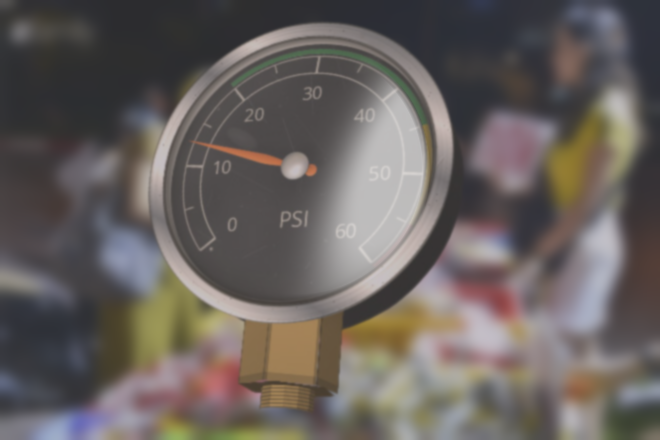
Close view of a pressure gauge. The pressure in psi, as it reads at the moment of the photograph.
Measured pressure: 12.5 psi
